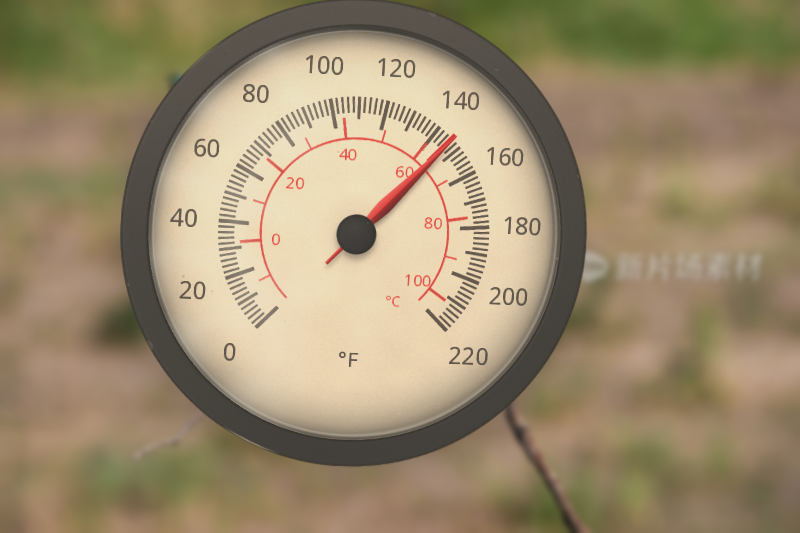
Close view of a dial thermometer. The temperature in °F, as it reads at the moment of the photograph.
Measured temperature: 146 °F
